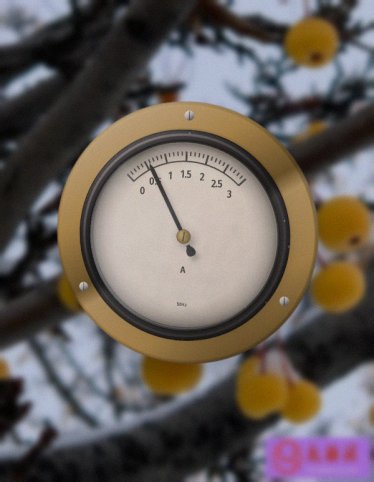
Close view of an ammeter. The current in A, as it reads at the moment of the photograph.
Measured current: 0.6 A
